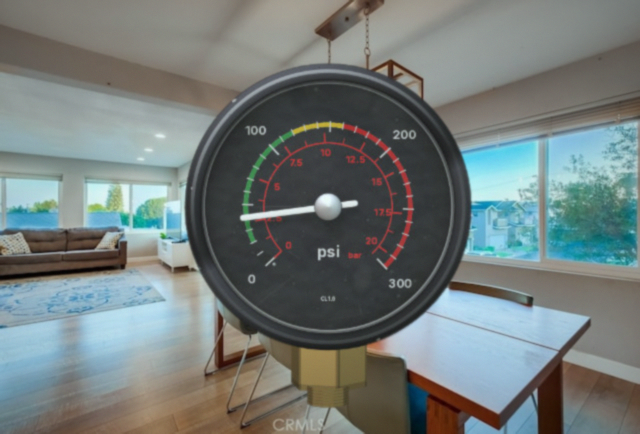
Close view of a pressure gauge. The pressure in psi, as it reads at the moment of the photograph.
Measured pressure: 40 psi
